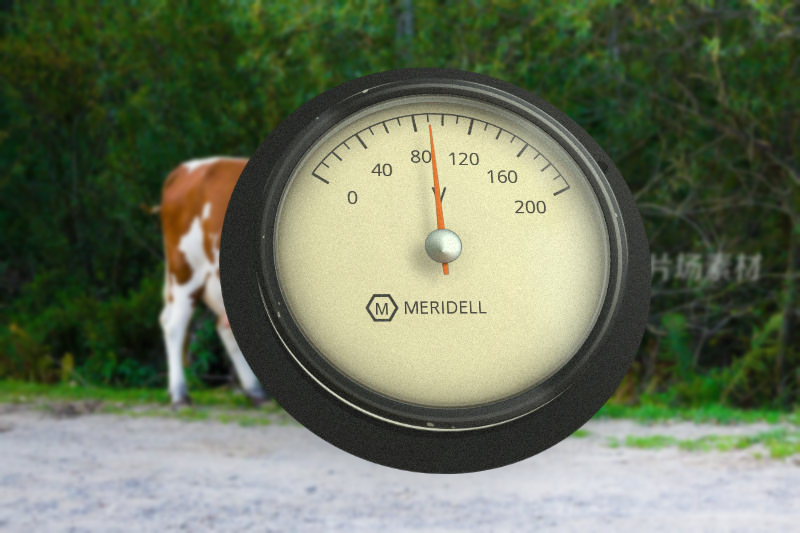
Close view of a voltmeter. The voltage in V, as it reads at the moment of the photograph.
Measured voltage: 90 V
